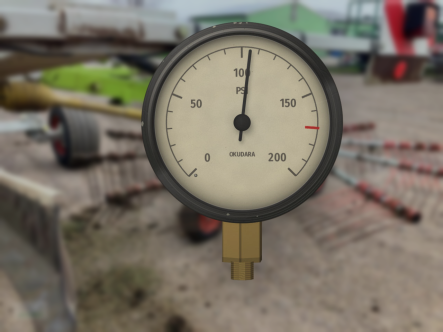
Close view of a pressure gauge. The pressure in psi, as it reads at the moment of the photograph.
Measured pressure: 105 psi
